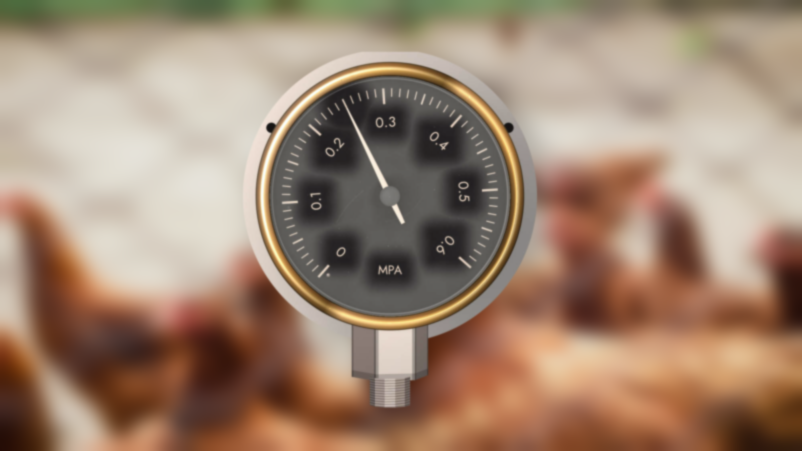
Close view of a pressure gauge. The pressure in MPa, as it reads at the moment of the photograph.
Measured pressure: 0.25 MPa
